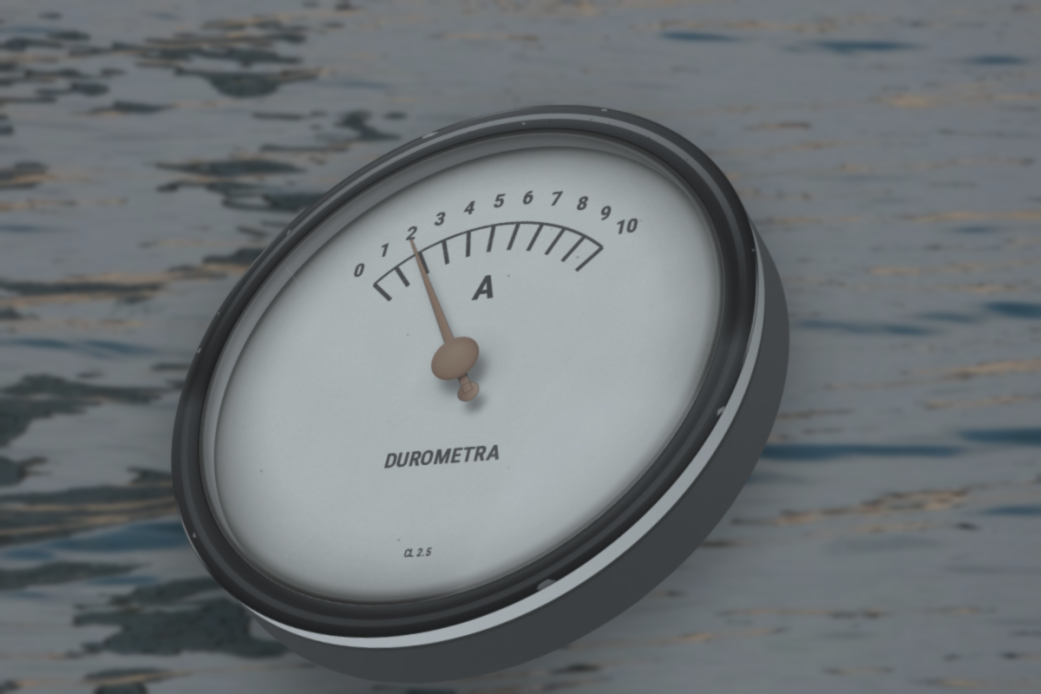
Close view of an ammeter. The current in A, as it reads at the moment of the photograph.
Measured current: 2 A
